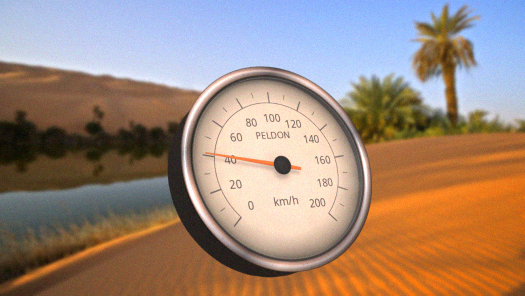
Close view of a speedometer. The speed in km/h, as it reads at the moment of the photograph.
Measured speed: 40 km/h
